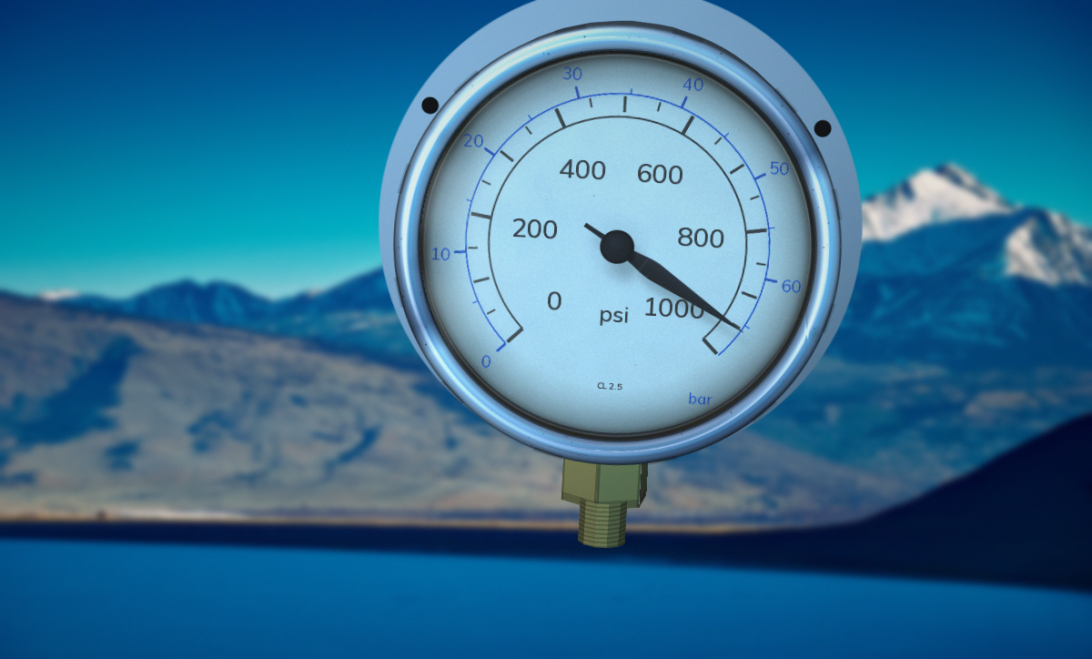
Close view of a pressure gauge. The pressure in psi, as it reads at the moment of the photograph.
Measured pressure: 950 psi
